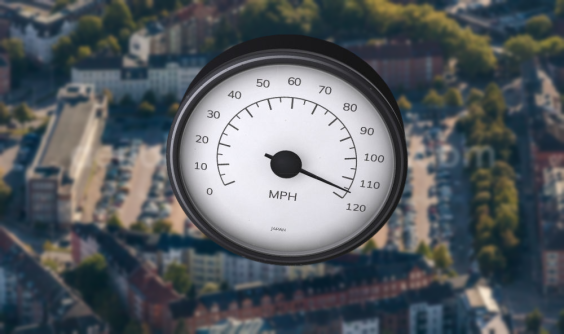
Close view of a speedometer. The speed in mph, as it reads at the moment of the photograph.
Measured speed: 115 mph
